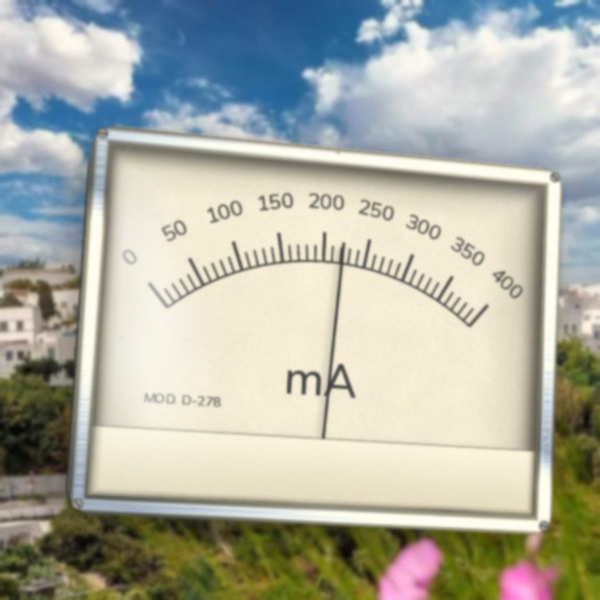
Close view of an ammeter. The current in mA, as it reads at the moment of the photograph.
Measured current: 220 mA
